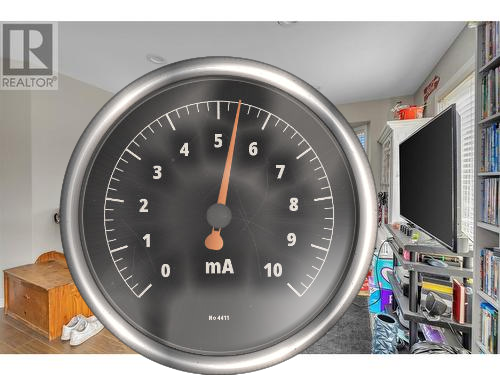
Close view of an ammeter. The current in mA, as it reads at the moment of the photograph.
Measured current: 5.4 mA
